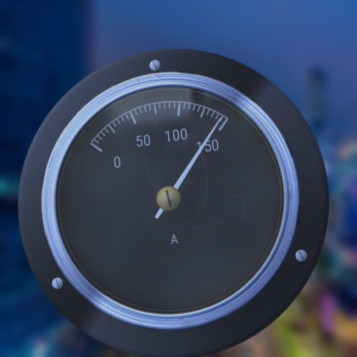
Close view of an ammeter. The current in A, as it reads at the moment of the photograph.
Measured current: 145 A
